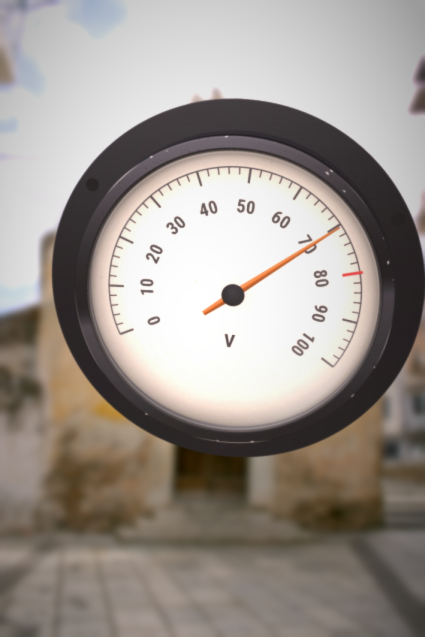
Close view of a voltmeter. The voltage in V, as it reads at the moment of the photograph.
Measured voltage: 70 V
